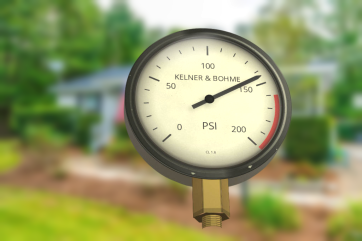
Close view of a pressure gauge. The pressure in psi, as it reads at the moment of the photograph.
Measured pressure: 145 psi
